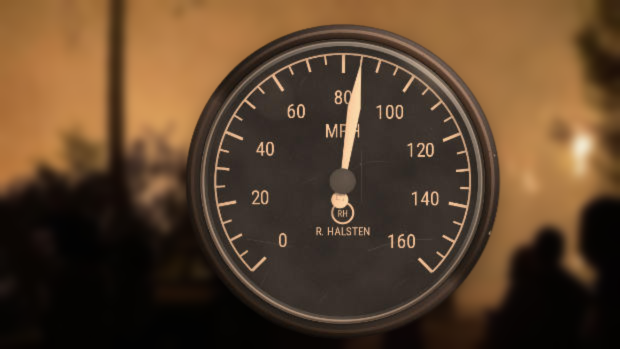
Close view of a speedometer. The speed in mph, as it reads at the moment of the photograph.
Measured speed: 85 mph
